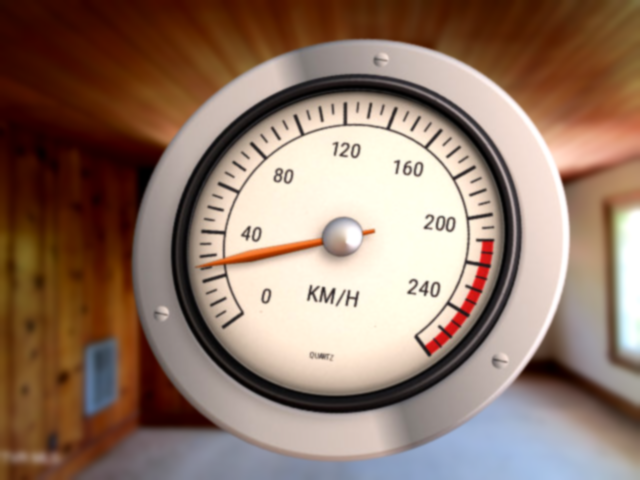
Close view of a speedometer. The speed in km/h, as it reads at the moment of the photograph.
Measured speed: 25 km/h
